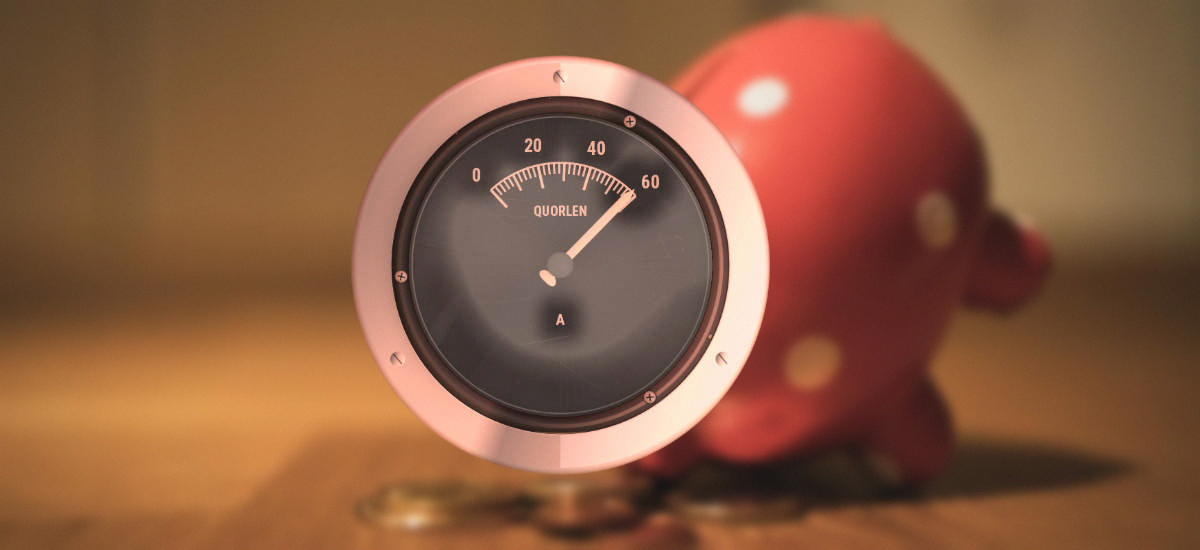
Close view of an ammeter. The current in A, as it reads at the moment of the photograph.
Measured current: 58 A
